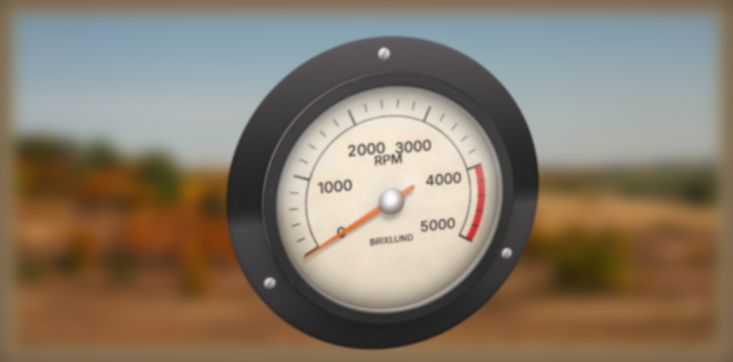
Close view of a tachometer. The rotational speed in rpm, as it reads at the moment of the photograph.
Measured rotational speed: 0 rpm
